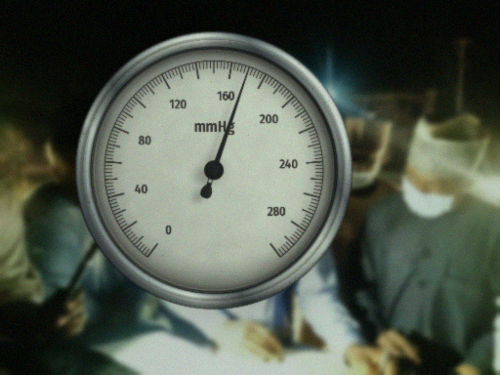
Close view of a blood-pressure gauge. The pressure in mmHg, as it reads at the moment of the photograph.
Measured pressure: 170 mmHg
